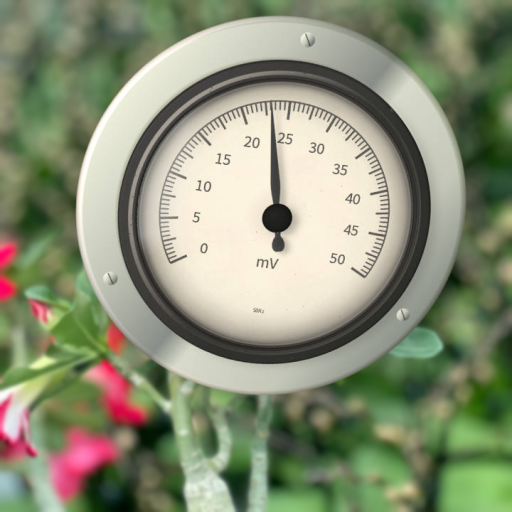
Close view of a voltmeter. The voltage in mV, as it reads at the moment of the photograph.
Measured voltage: 23 mV
